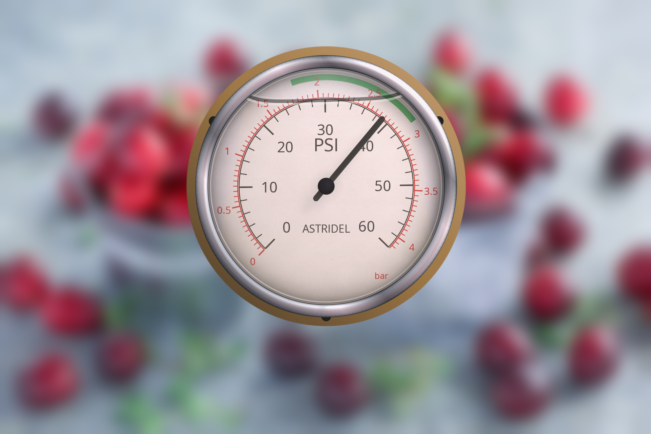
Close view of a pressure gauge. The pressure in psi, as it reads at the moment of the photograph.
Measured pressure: 39 psi
